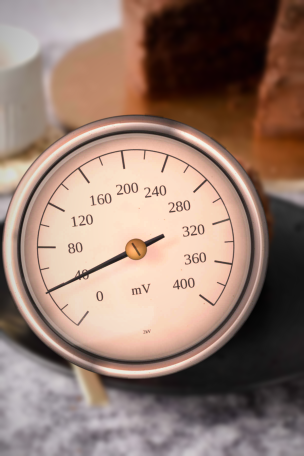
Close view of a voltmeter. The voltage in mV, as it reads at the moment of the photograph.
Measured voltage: 40 mV
